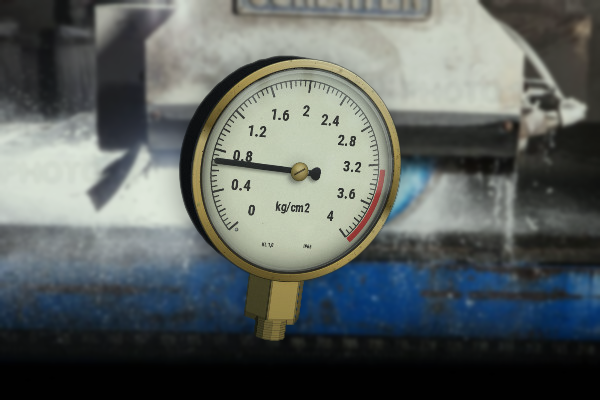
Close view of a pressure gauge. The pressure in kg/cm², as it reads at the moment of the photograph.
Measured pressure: 0.7 kg/cm²
